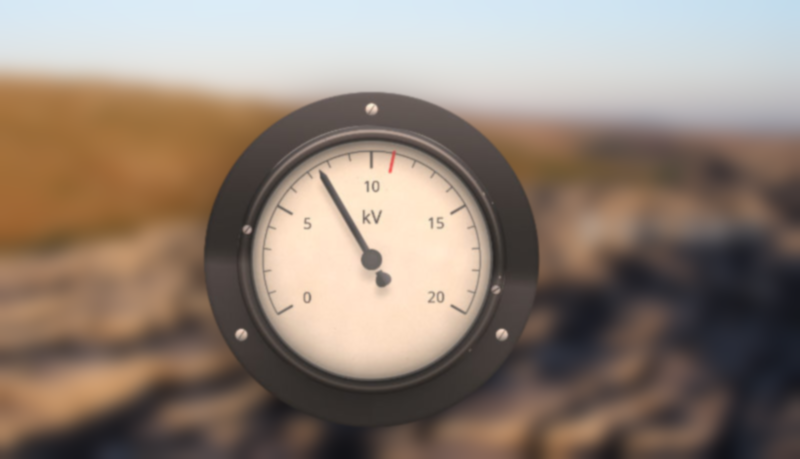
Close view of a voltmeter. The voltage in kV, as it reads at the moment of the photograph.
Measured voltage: 7.5 kV
